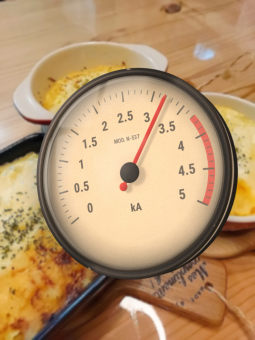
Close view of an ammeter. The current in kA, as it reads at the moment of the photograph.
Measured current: 3.2 kA
